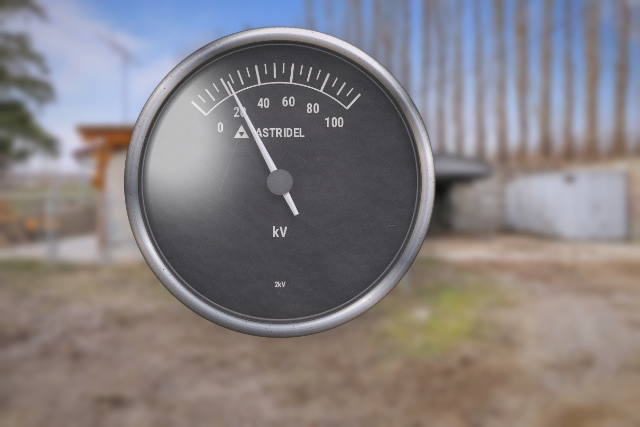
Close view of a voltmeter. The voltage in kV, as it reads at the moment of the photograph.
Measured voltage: 22.5 kV
